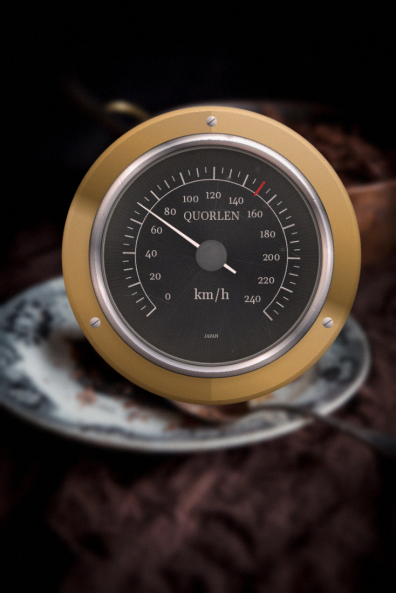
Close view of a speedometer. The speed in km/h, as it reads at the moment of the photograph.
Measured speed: 70 km/h
